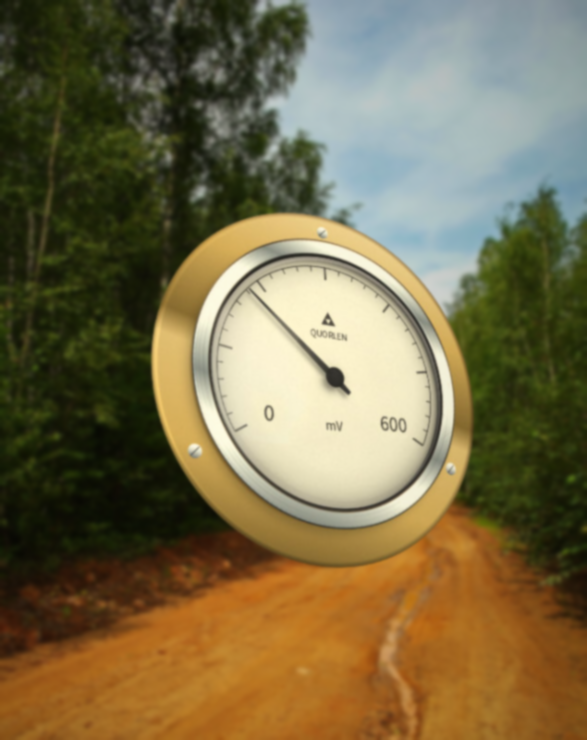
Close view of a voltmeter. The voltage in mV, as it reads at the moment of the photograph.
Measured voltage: 180 mV
